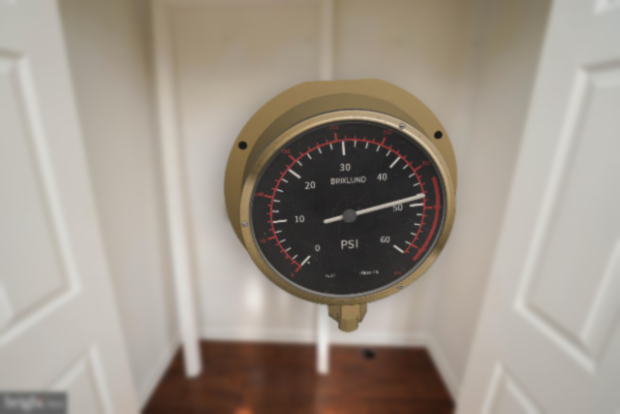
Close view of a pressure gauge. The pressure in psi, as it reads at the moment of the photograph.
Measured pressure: 48 psi
